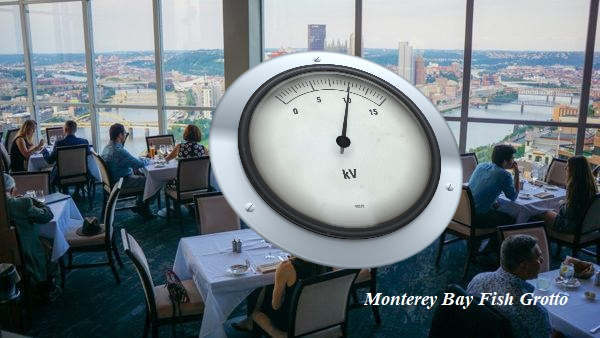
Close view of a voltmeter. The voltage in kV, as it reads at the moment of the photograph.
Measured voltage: 10 kV
